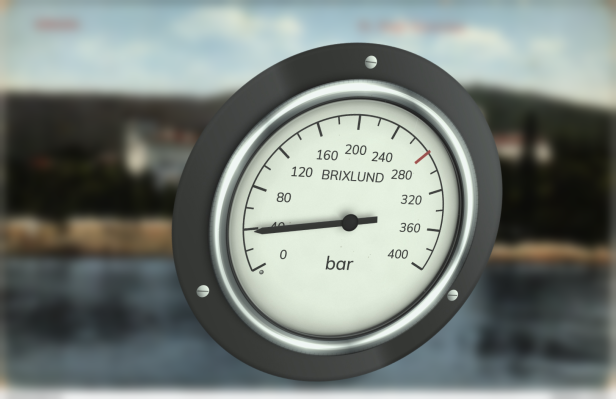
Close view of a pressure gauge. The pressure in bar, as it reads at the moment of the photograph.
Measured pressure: 40 bar
